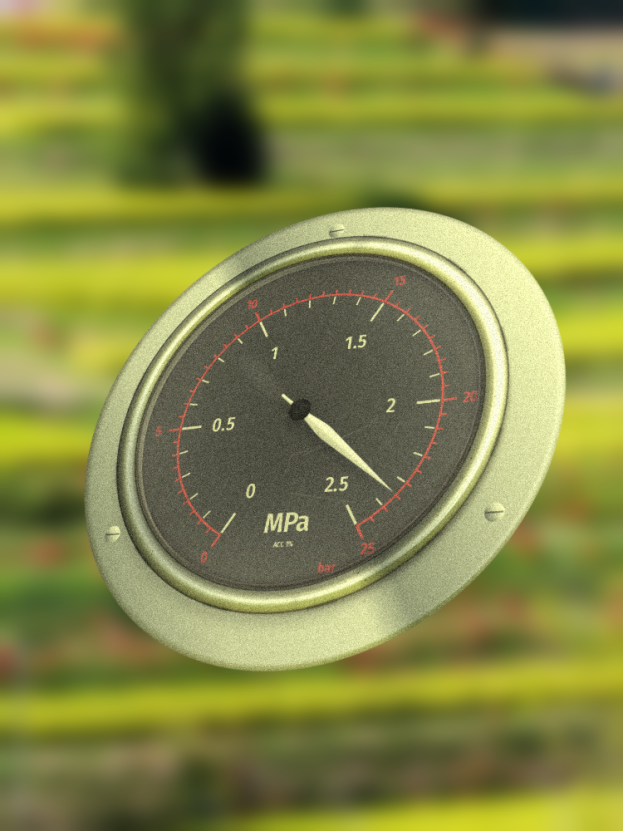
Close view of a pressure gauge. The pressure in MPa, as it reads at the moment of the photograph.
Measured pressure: 2.35 MPa
